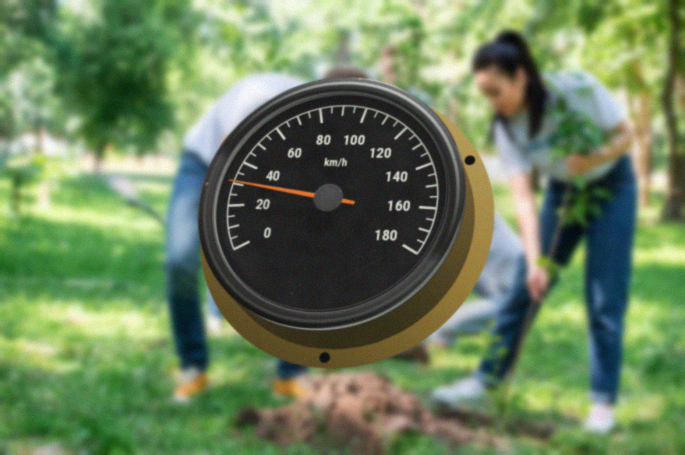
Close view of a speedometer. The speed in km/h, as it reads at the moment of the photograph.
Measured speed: 30 km/h
